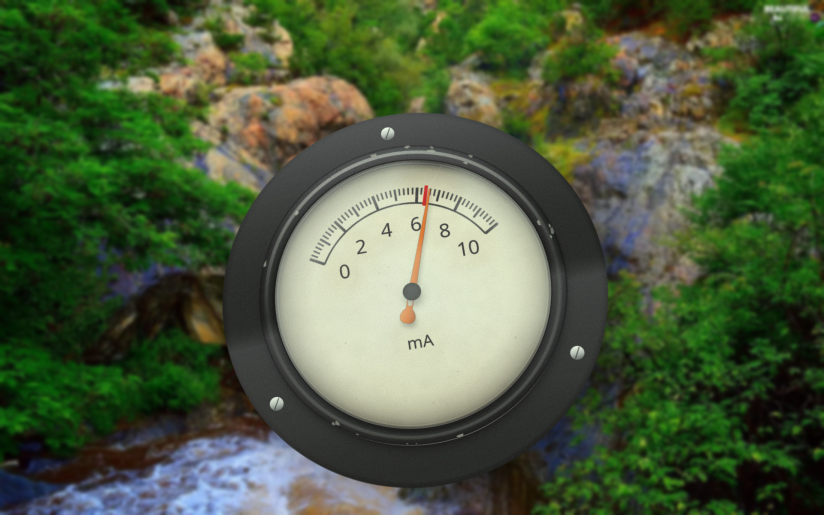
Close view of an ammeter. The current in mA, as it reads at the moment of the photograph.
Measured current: 6.6 mA
